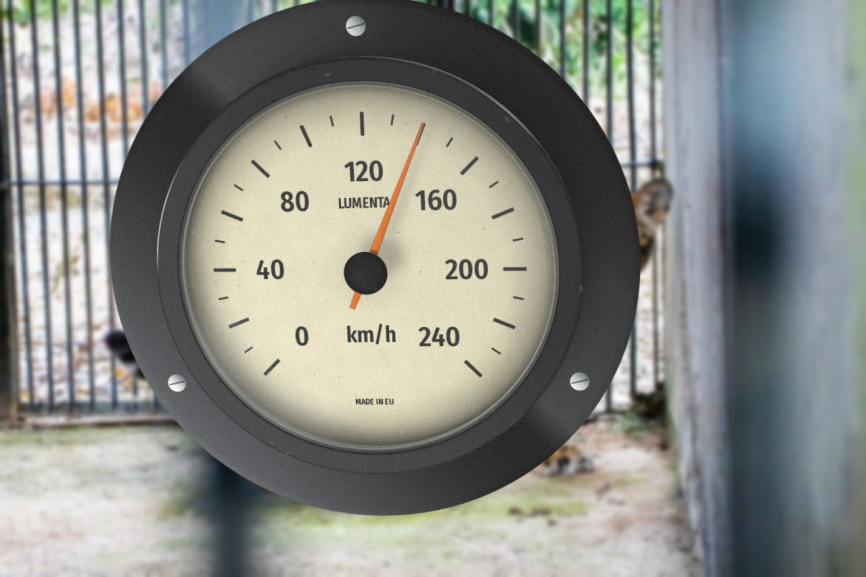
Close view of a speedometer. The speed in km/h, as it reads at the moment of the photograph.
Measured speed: 140 km/h
